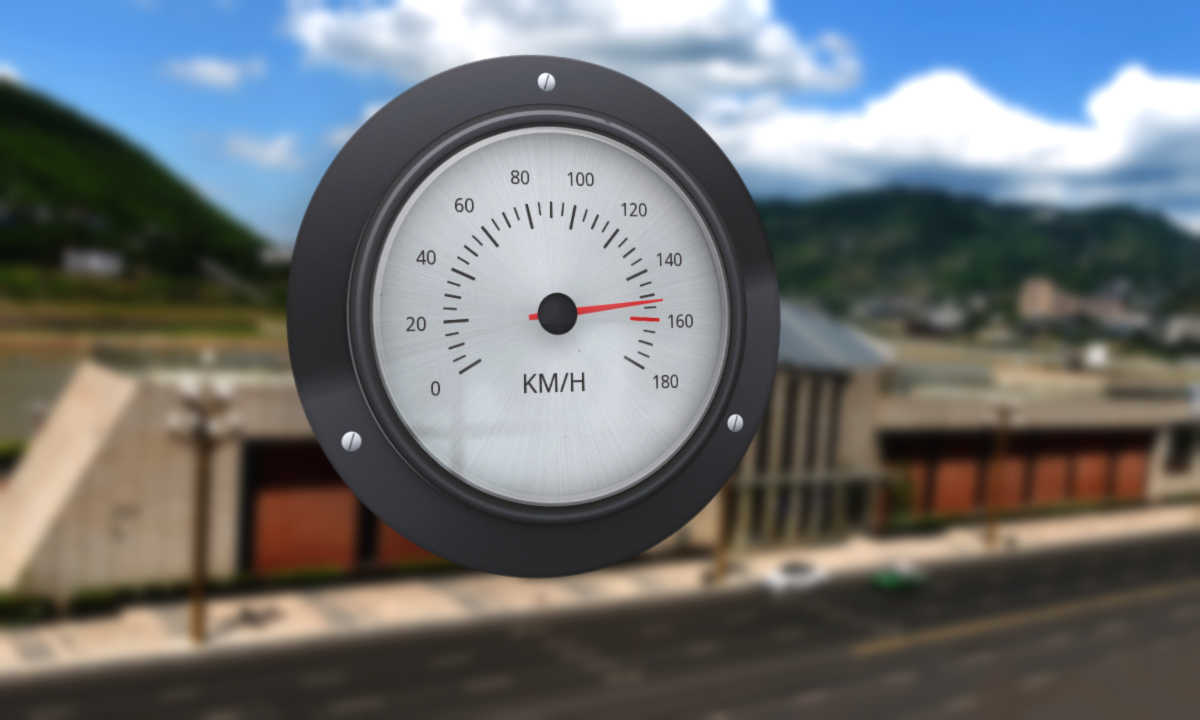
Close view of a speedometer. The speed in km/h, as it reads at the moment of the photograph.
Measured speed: 152.5 km/h
